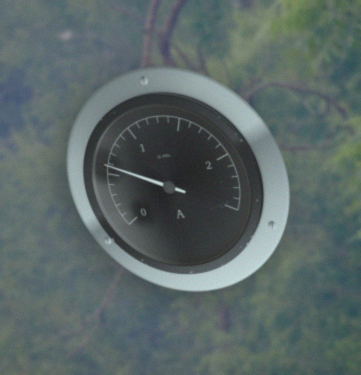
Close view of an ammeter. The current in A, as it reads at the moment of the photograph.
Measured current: 0.6 A
